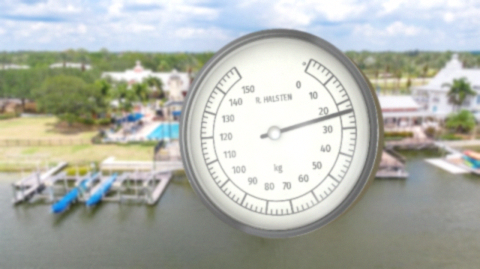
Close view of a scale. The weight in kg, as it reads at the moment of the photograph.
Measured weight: 24 kg
